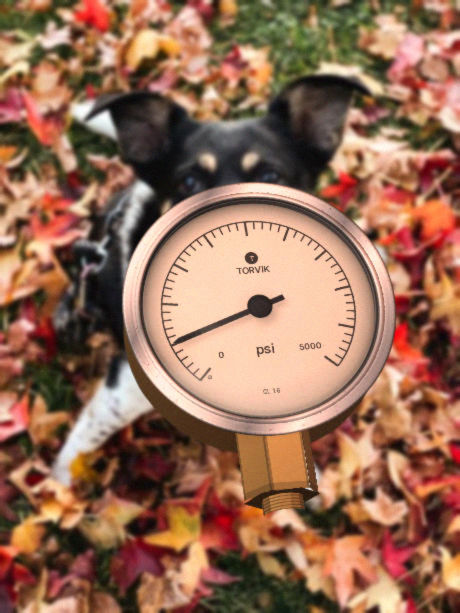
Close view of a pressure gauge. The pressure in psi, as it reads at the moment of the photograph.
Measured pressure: 500 psi
